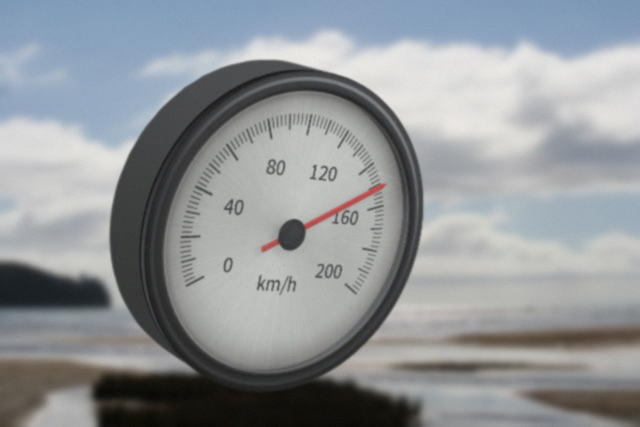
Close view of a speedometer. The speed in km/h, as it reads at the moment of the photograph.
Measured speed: 150 km/h
